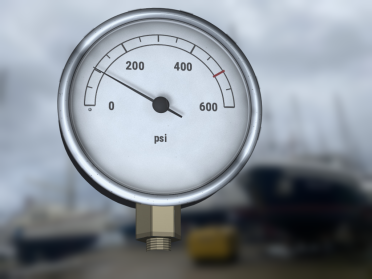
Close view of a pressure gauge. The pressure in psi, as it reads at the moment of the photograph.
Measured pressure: 100 psi
